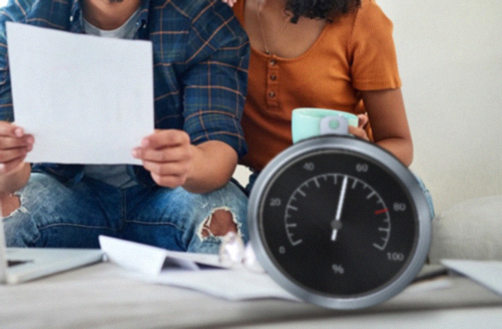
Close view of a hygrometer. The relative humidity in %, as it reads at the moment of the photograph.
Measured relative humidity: 55 %
